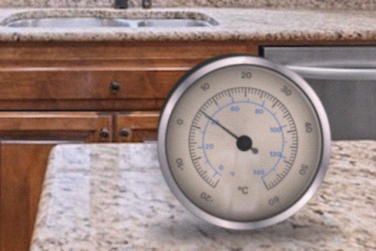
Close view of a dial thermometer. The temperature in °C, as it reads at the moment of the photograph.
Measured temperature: 5 °C
